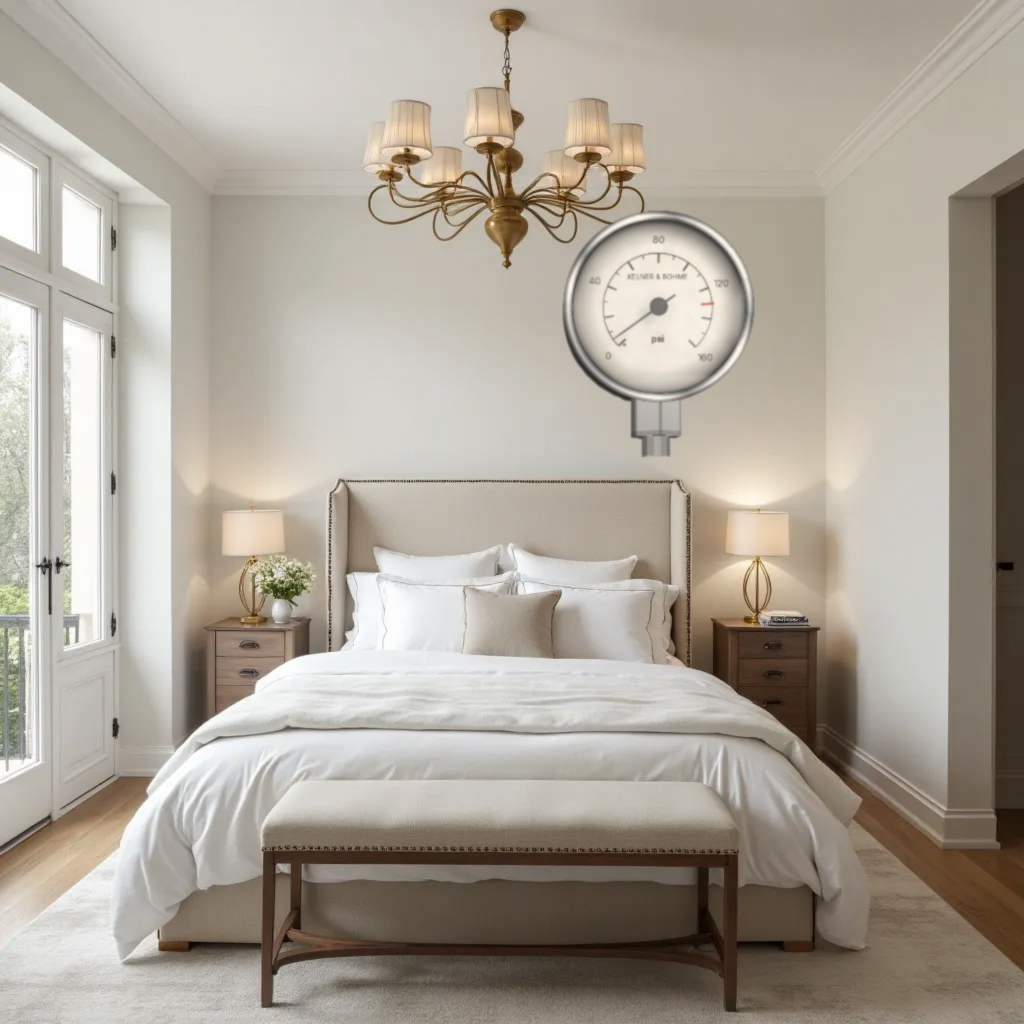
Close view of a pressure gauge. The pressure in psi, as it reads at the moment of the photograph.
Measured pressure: 5 psi
